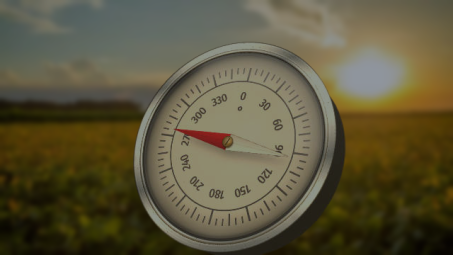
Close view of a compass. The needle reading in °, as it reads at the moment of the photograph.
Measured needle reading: 275 °
